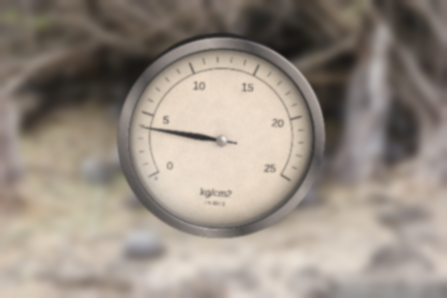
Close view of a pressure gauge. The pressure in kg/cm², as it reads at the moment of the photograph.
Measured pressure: 4 kg/cm²
